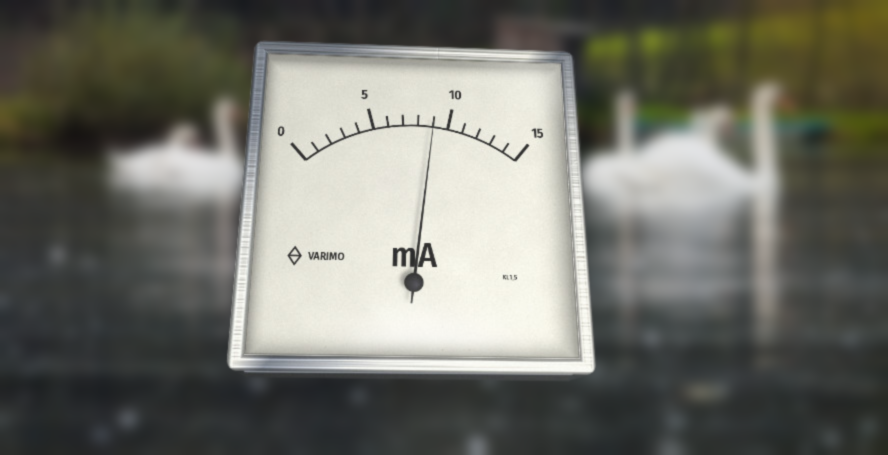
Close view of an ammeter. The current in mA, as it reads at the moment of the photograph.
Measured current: 9 mA
